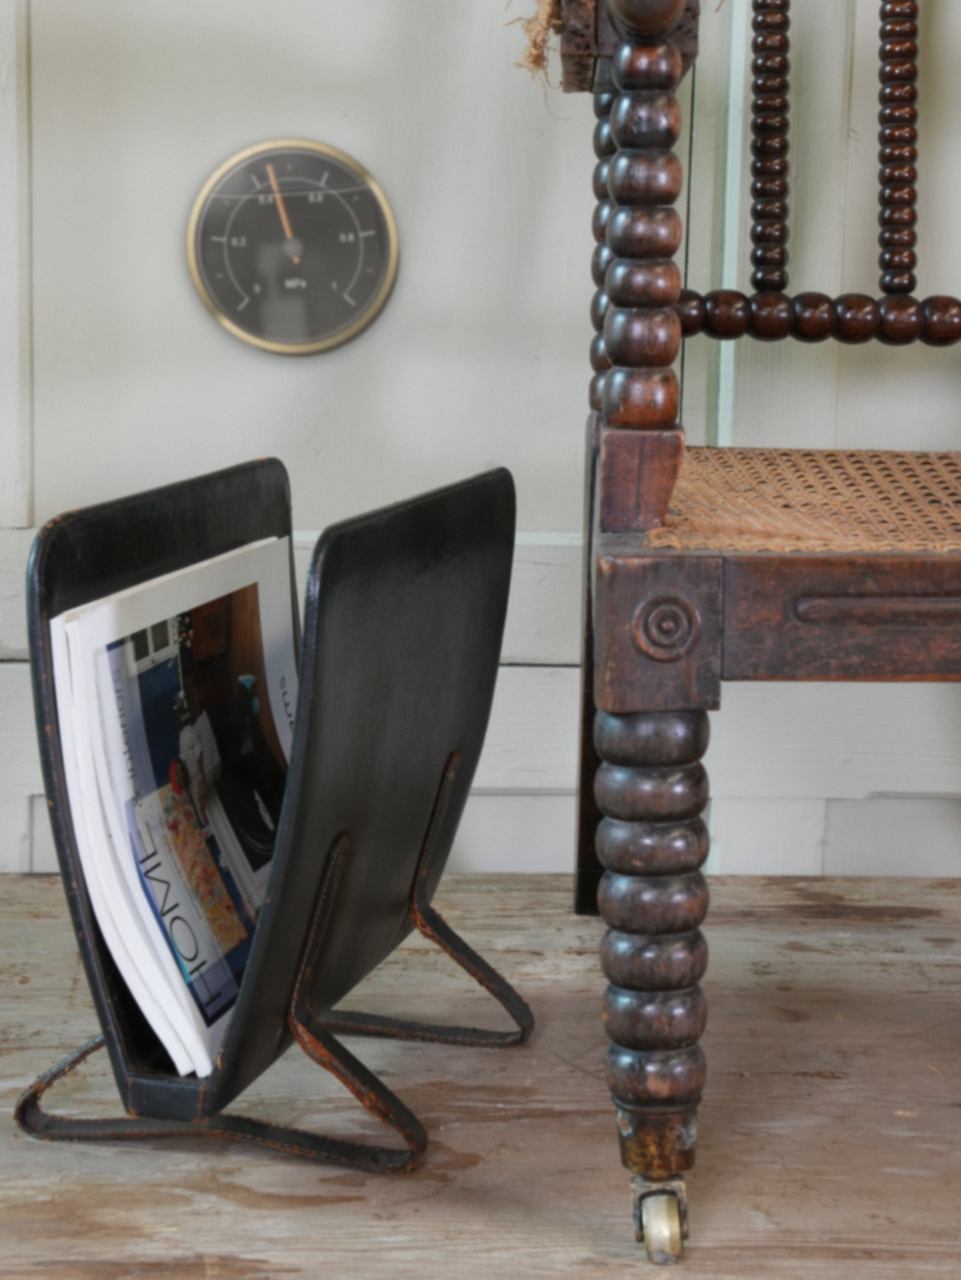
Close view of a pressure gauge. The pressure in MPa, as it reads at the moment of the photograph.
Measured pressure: 0.45 MPa
